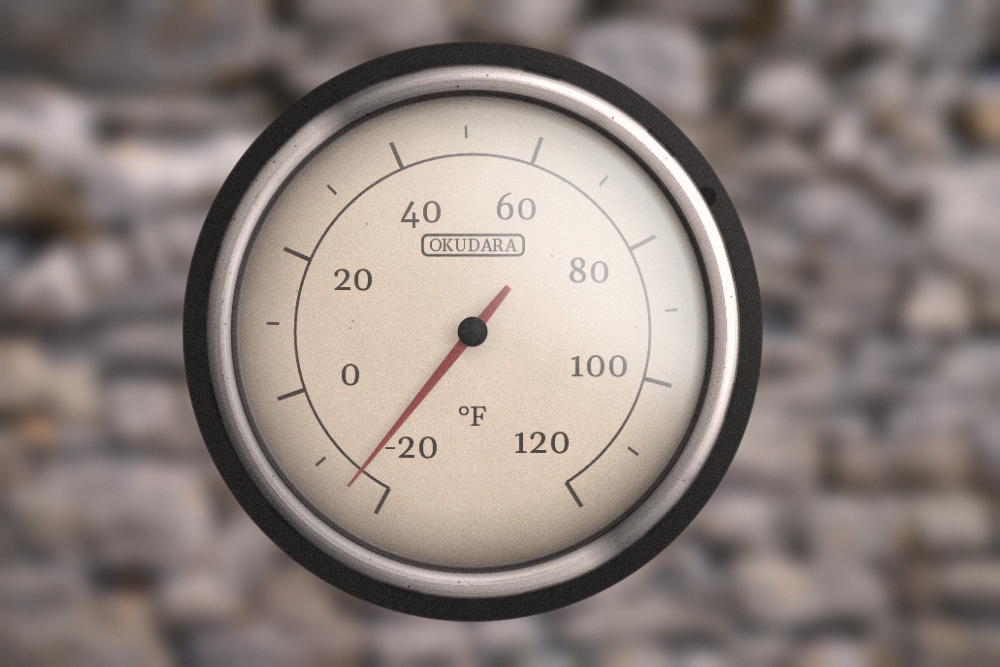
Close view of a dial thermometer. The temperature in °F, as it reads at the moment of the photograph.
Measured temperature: -15 °F
